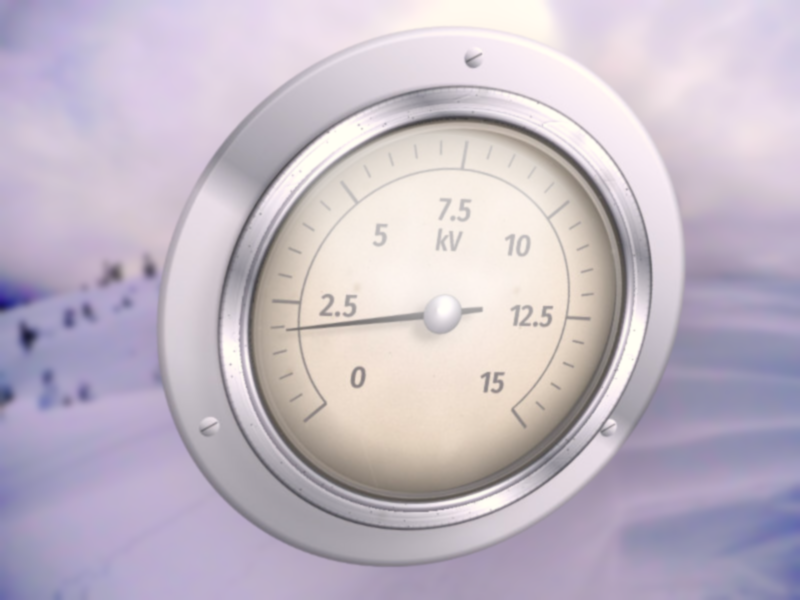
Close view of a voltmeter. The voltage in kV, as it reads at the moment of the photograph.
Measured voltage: 2 kV
